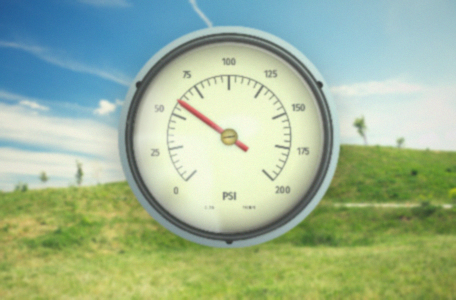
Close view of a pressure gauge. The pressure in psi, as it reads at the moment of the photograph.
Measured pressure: 60 psi
